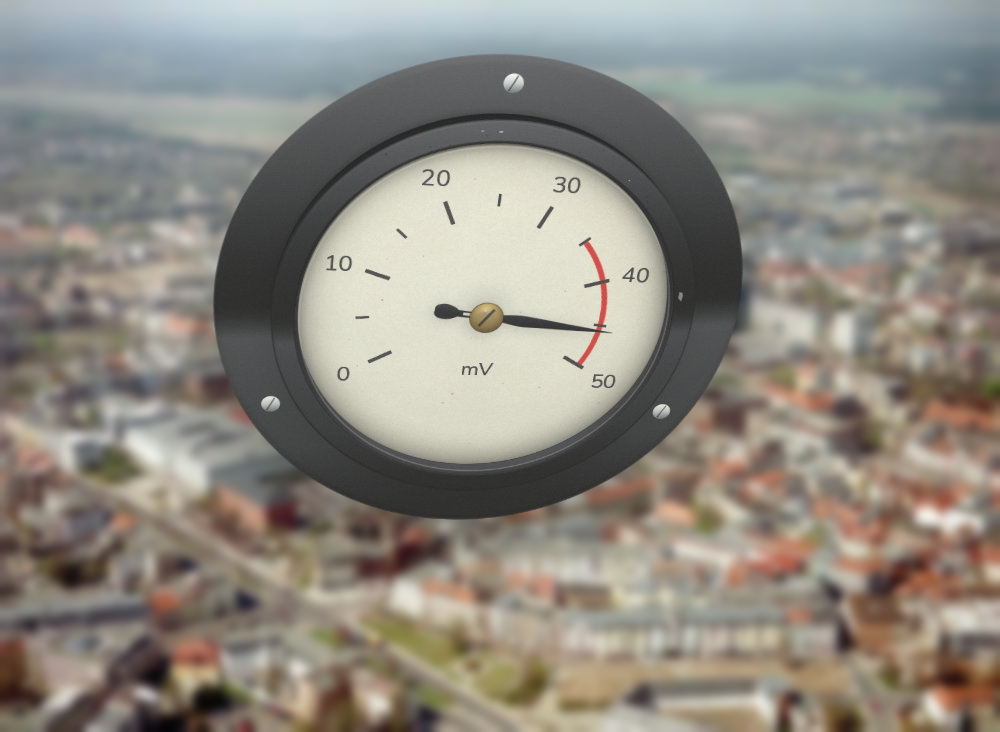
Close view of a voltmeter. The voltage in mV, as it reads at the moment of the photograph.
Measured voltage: 45 mV
